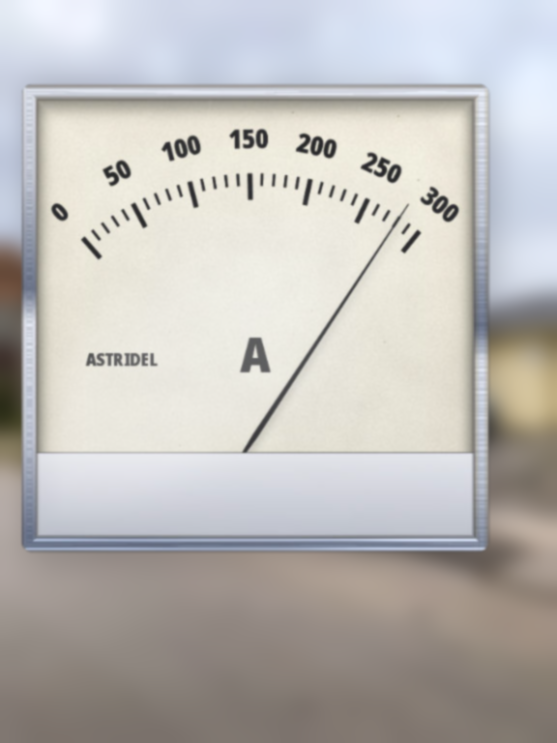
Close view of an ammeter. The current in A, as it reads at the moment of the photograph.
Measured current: 280 A
